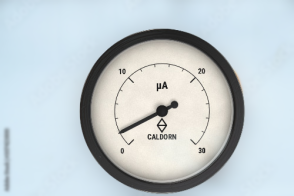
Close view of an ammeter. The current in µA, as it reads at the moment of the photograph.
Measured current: 2 µA
